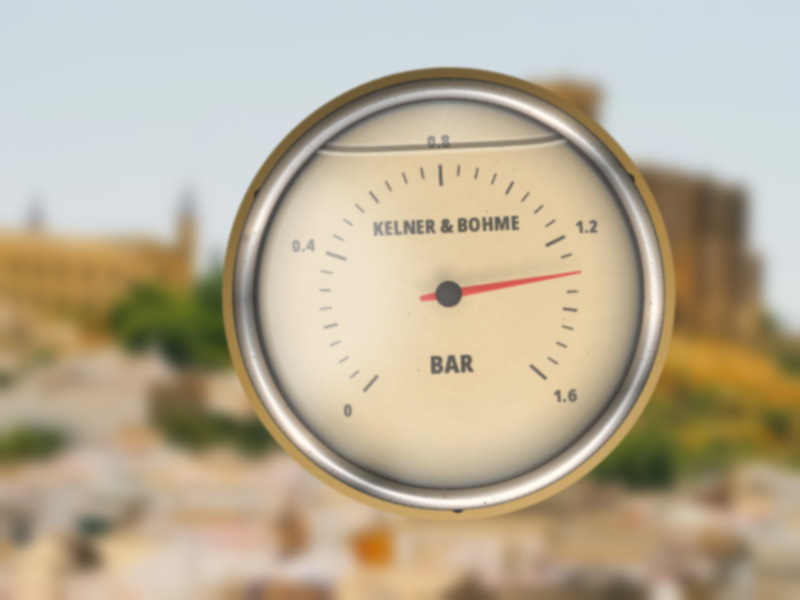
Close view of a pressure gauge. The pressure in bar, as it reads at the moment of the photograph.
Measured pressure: 1.3 bar
